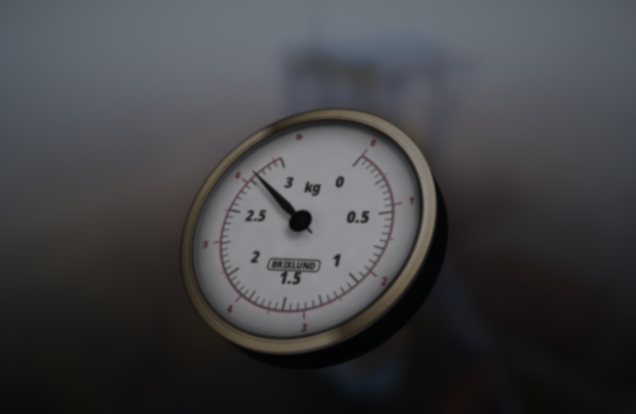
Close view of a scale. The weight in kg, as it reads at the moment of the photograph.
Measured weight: 2.8 kg
